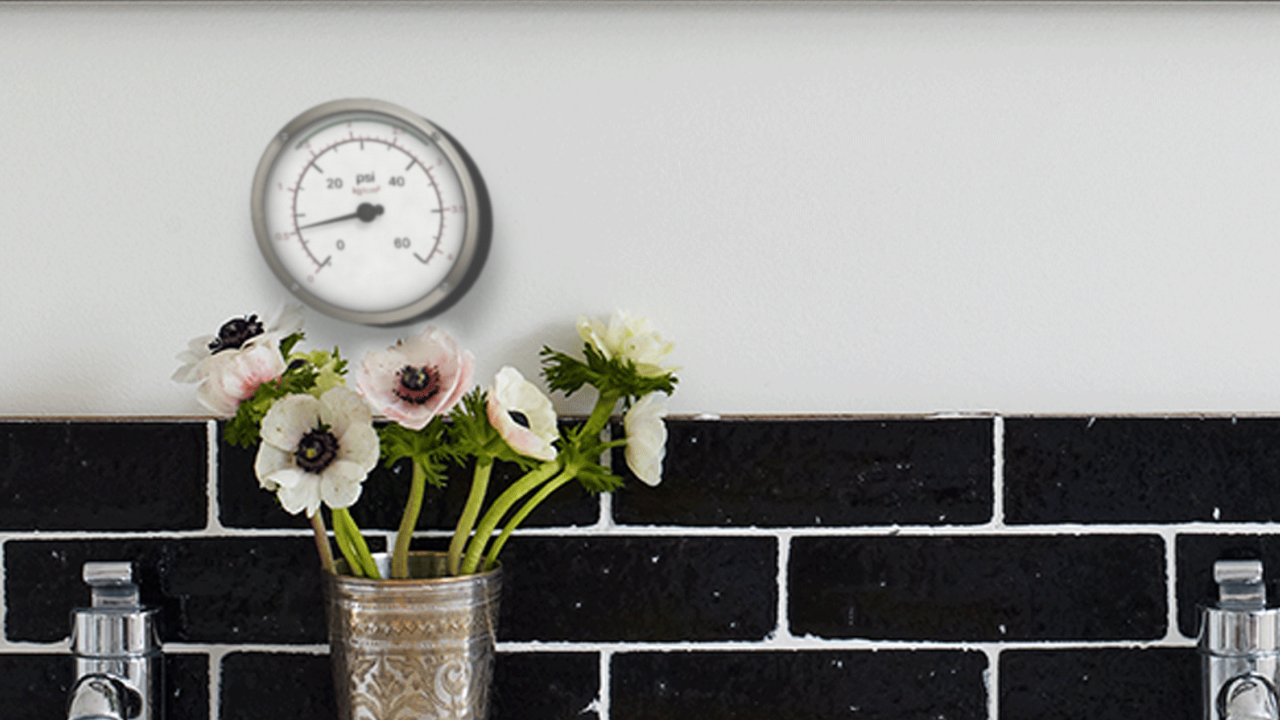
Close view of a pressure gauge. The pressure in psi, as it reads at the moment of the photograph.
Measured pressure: 7.5 psi
